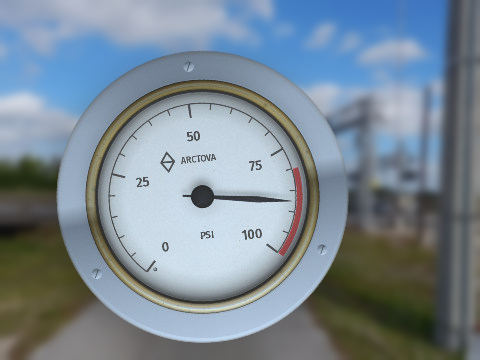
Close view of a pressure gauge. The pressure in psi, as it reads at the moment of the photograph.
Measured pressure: 87.5 psi
